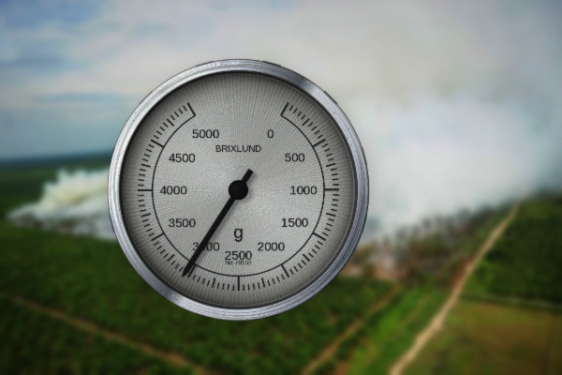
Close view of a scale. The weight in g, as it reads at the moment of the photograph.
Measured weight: 3050 g
